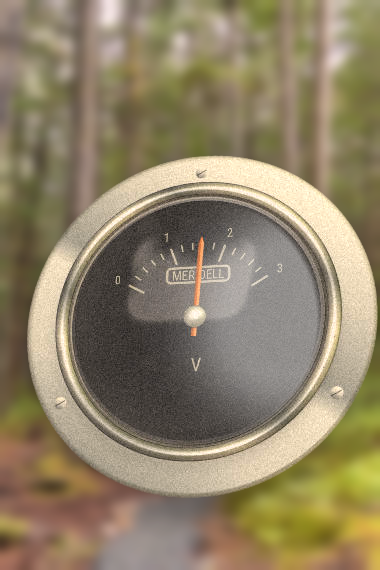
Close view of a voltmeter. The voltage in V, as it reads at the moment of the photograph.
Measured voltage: 1.6 V
